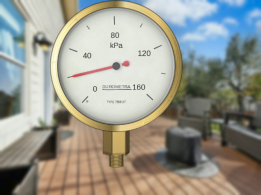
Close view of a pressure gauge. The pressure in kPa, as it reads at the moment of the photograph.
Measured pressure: 20 kPa
